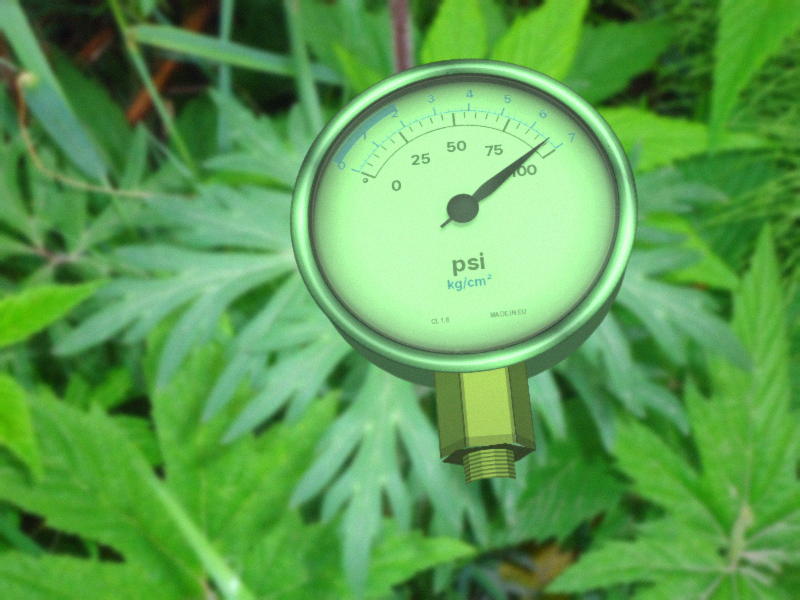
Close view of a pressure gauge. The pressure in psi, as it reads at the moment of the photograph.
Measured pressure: 95 psi
